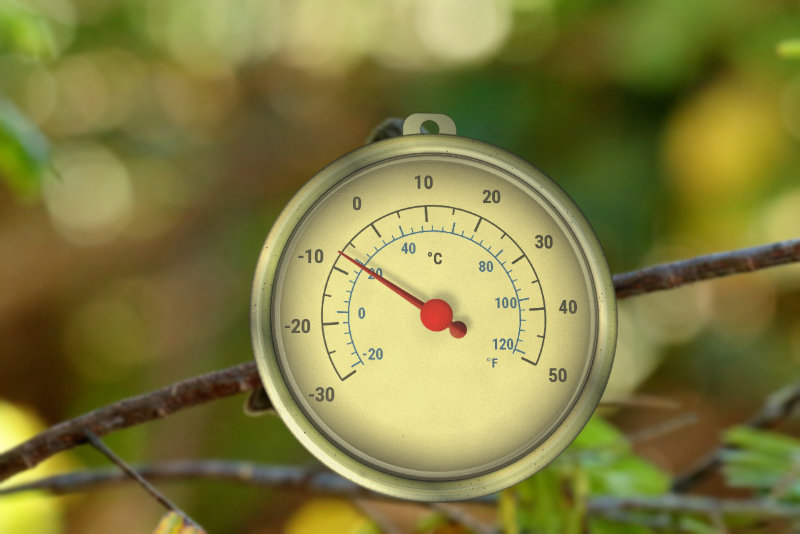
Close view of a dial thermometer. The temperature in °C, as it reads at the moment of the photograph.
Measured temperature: -7.5 °C
